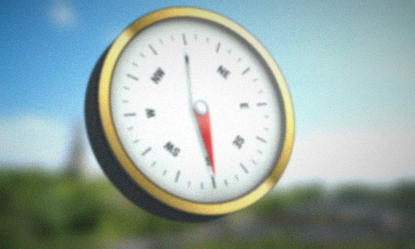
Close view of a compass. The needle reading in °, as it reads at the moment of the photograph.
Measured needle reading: 180 °
